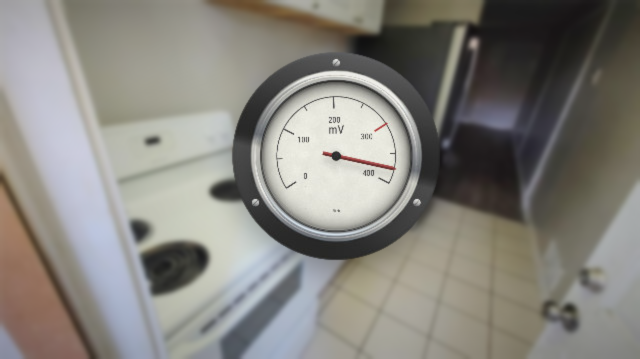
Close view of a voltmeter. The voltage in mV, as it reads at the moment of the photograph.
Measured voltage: 375 mV
